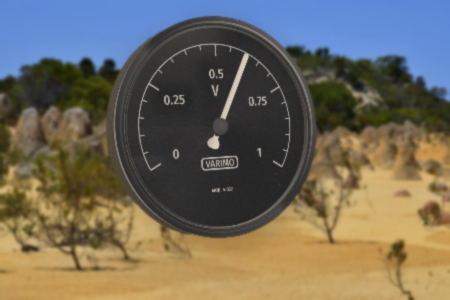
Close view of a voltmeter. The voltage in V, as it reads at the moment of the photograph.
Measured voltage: 0.6 V
